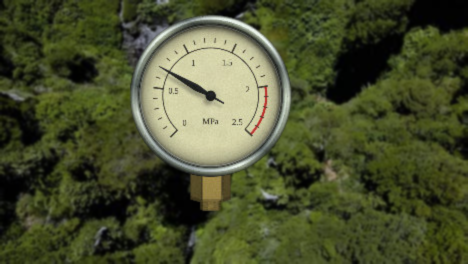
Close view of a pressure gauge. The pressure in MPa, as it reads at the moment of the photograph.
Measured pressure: 0.7 MPa
